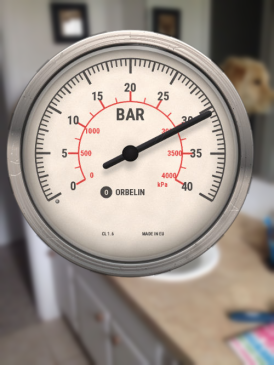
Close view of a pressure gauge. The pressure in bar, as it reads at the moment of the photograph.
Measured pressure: 30.5 bar
